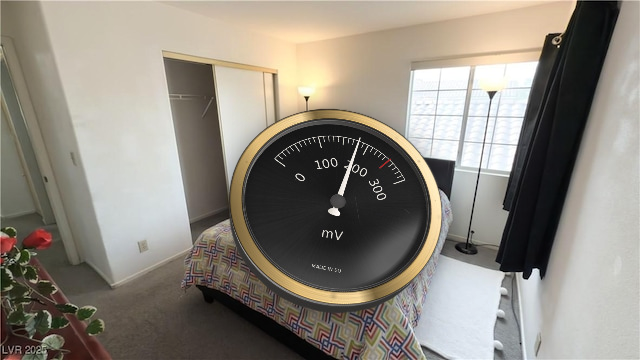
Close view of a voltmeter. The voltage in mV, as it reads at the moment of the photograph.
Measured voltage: 180 mV
